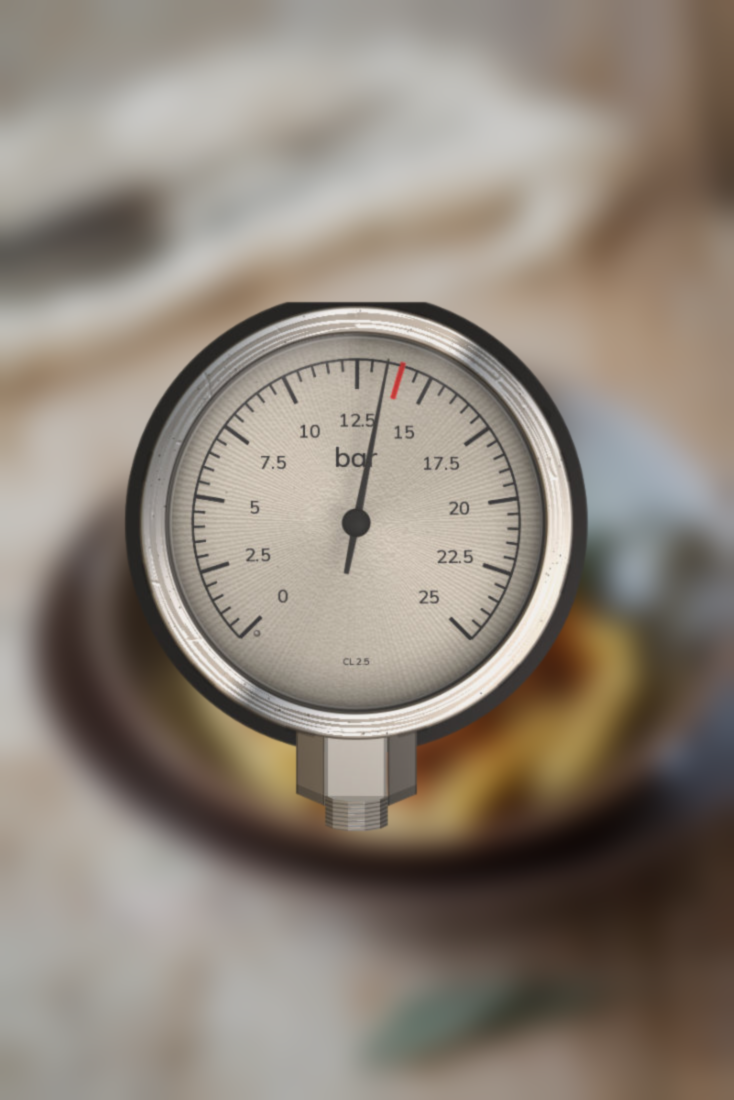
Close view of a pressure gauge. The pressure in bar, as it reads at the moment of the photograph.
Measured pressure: 13.5 bar
